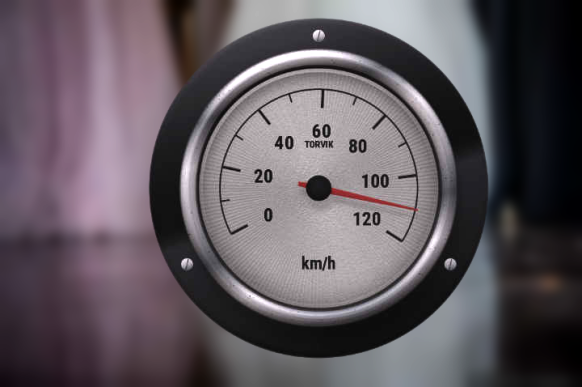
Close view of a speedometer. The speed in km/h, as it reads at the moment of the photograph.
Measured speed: 110 km/h
